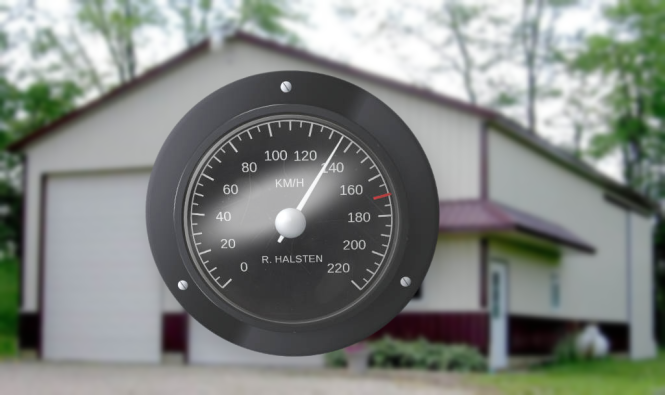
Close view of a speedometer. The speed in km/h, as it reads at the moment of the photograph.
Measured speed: 135 km/h
